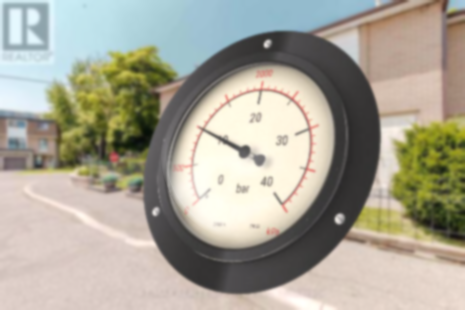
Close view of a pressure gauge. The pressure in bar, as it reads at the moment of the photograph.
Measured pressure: 10 bar
